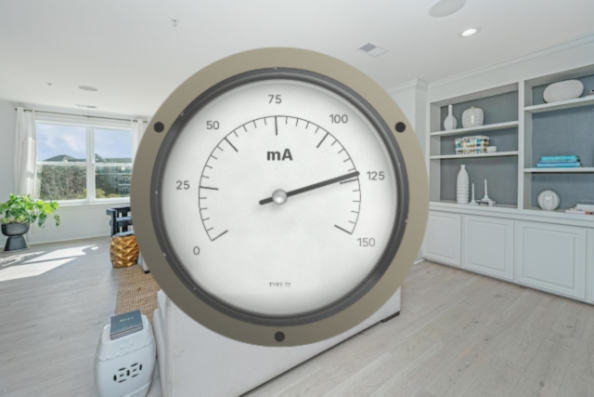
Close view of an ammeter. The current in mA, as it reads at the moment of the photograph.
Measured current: 122.5 mA
